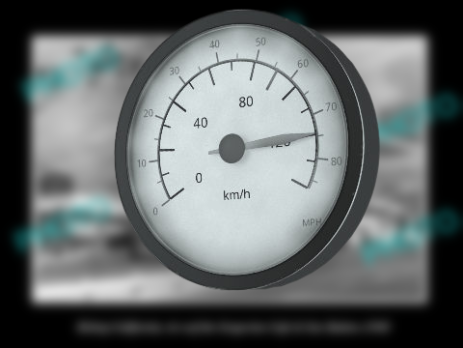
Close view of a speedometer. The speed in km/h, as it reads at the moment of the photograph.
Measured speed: 120 km/h
